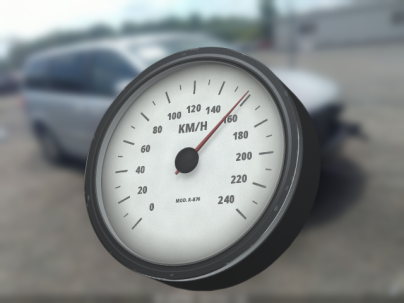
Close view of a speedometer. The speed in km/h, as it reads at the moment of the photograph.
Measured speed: 160 km/h
